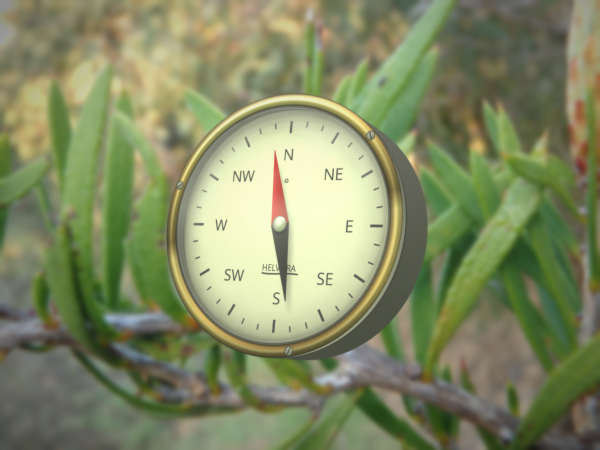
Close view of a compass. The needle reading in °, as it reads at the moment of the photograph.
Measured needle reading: 350 °
